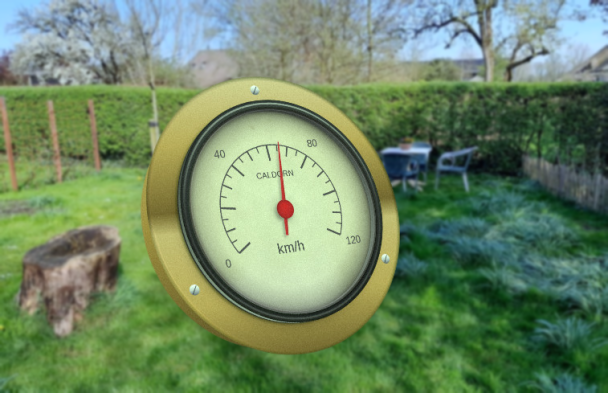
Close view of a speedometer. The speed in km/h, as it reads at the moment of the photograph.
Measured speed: 65 km/h
